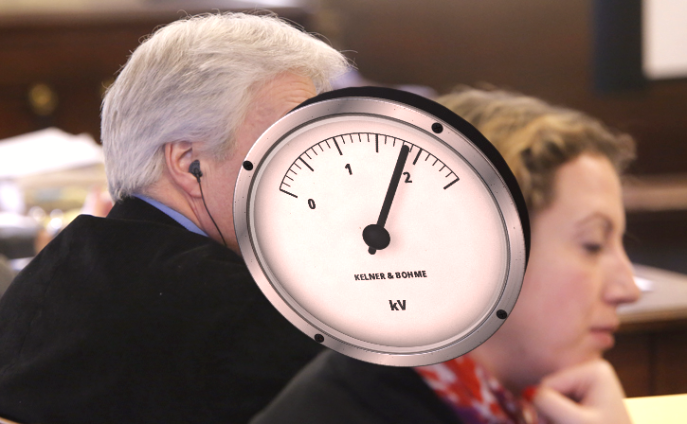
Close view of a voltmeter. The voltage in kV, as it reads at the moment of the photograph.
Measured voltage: 1.85 kV
